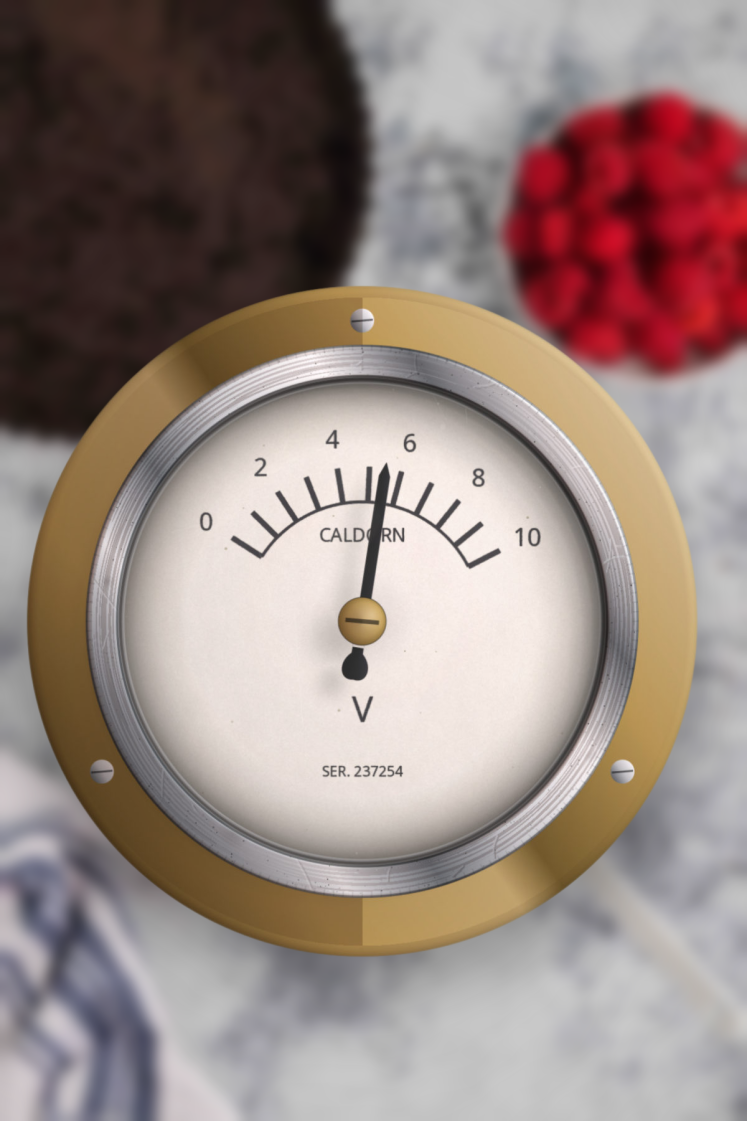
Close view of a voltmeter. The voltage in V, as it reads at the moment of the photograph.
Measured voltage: 5.5 V
